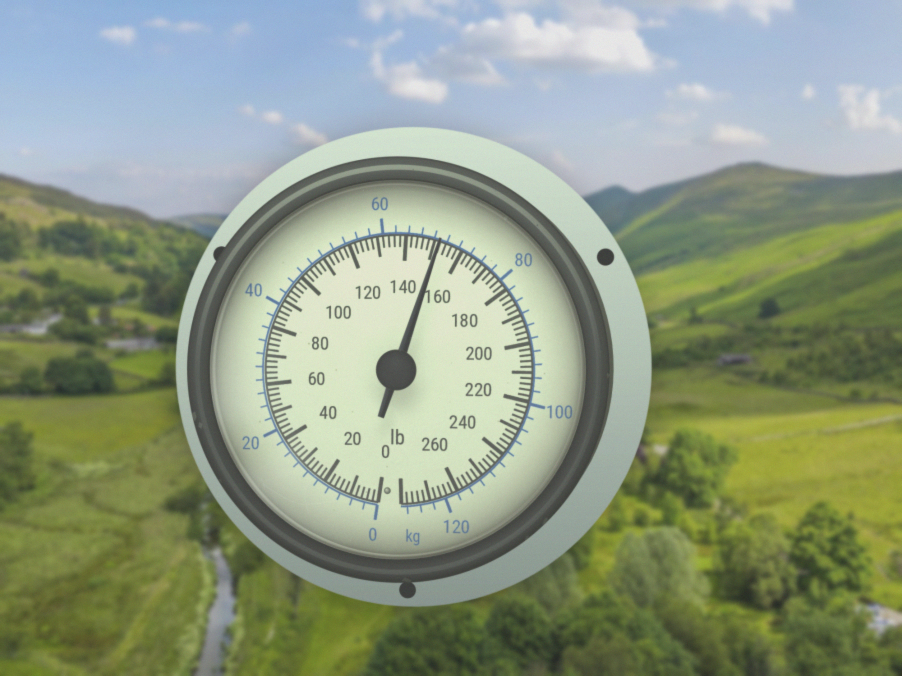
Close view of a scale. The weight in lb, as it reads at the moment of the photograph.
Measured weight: 152 lb
